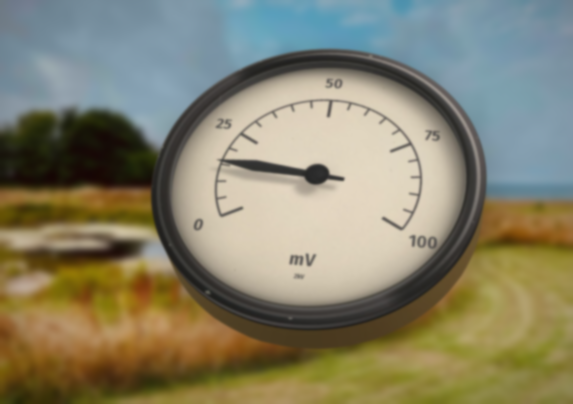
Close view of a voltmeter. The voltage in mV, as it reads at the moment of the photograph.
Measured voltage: 15 mV
